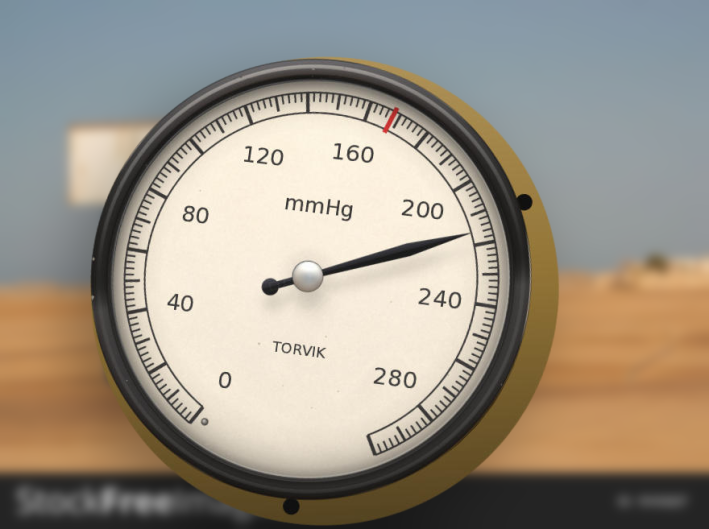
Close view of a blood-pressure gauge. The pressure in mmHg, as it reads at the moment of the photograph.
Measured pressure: 216 mmHg
